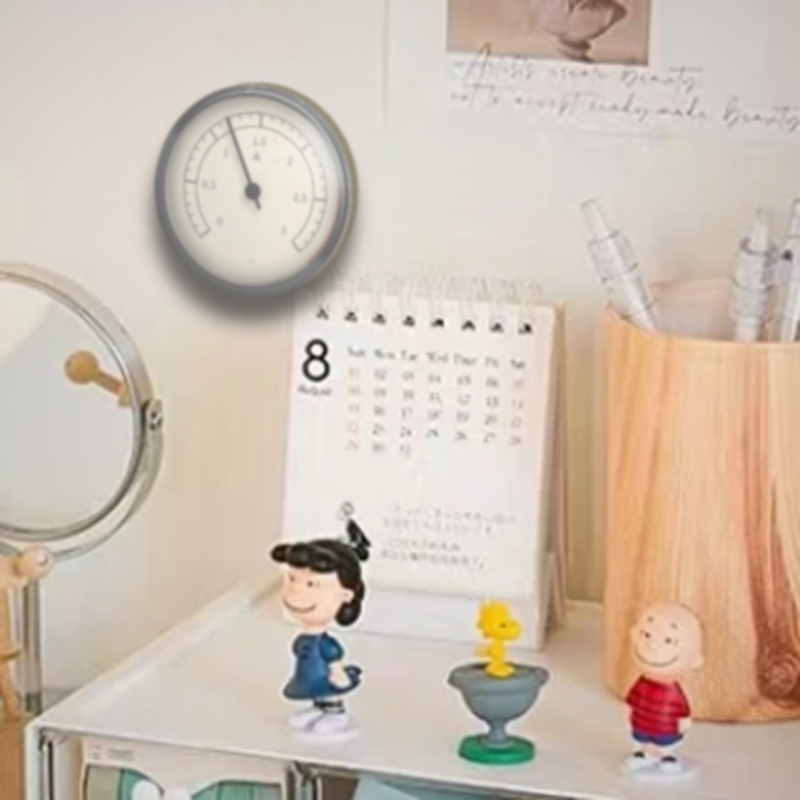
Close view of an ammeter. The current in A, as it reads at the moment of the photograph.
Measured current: 1.2 A
